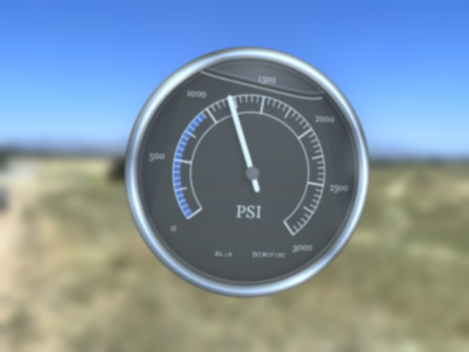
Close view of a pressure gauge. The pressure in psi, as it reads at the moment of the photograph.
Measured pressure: 1200 psi
